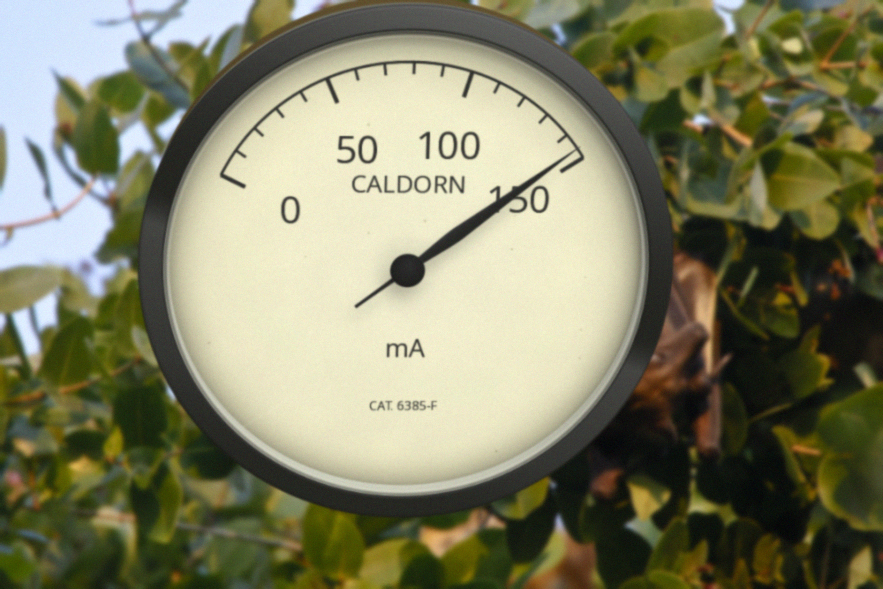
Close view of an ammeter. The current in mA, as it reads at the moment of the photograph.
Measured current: 145 mA
